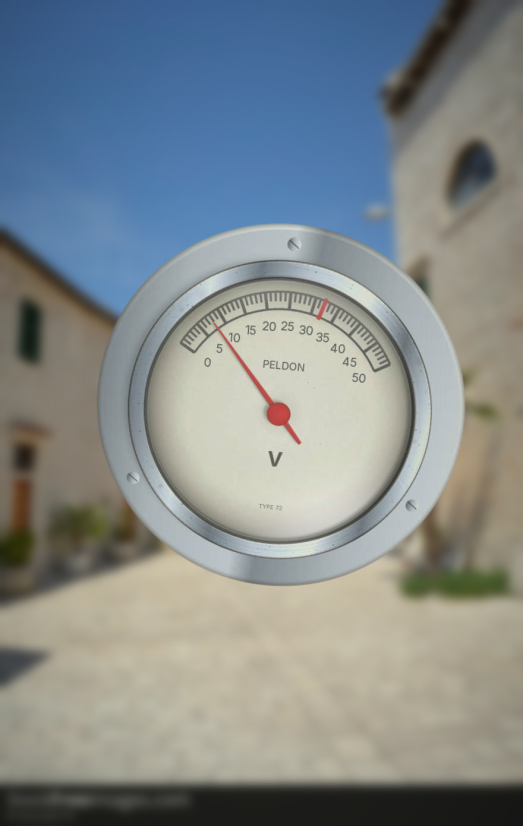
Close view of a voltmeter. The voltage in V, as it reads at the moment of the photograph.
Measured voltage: 8 V
